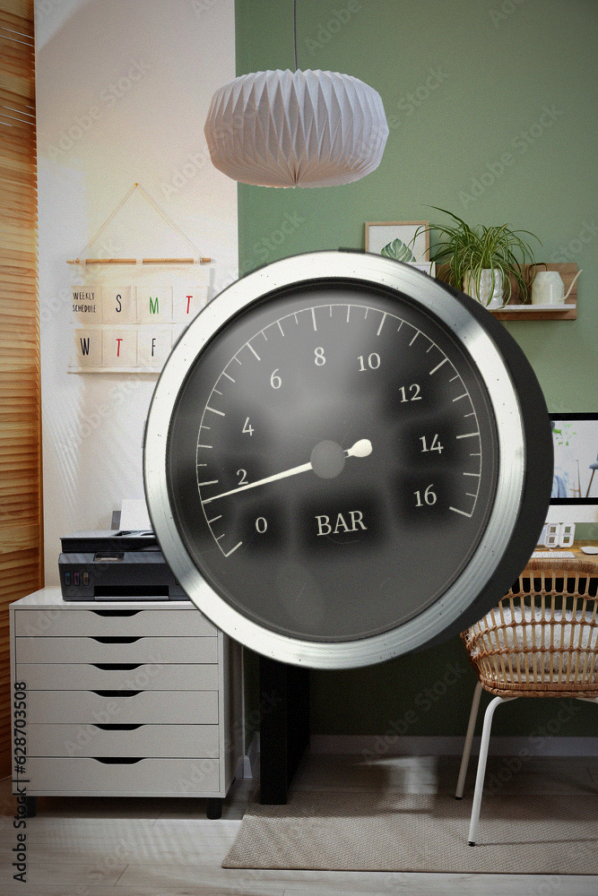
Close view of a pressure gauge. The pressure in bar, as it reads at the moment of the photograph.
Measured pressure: 1.5 bar
